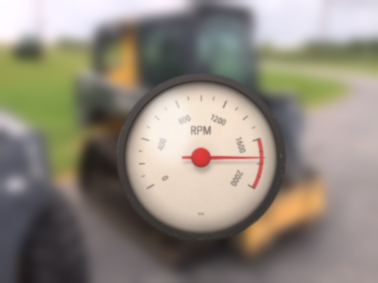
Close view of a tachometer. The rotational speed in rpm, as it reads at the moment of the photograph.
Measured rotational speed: 1750 rpm
